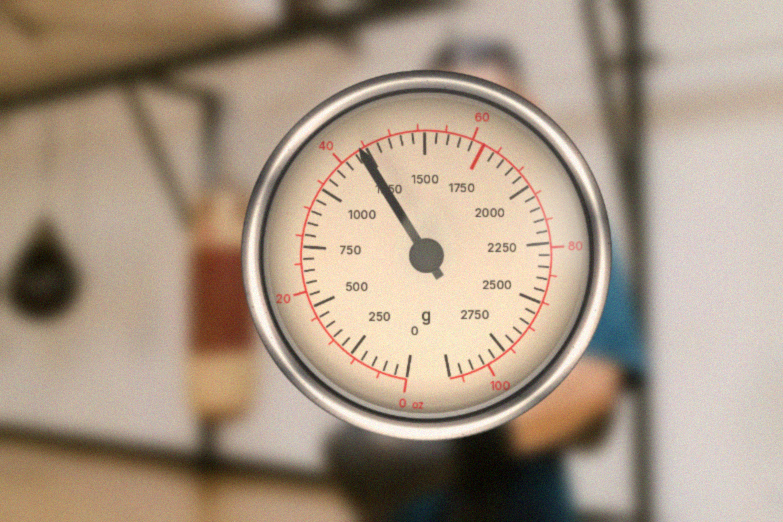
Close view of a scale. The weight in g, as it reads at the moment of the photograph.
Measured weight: 1225 g
